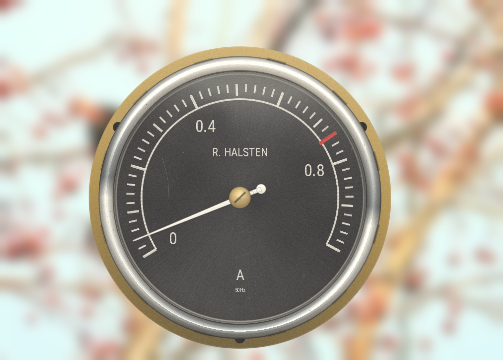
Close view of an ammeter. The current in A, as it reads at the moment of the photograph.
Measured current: 0.04 A
